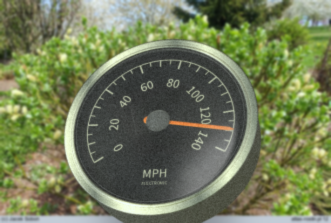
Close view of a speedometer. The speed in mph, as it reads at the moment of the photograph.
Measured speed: 130 mph
